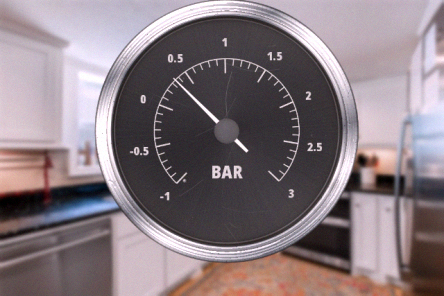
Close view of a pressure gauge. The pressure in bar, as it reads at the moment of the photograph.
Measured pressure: 0.35 bar
